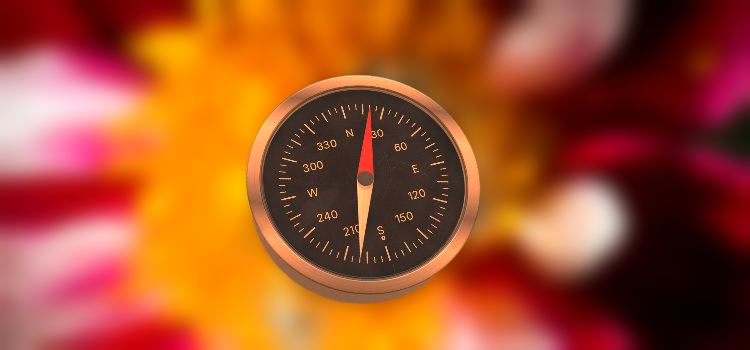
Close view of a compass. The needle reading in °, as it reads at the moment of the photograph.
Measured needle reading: 20 °
